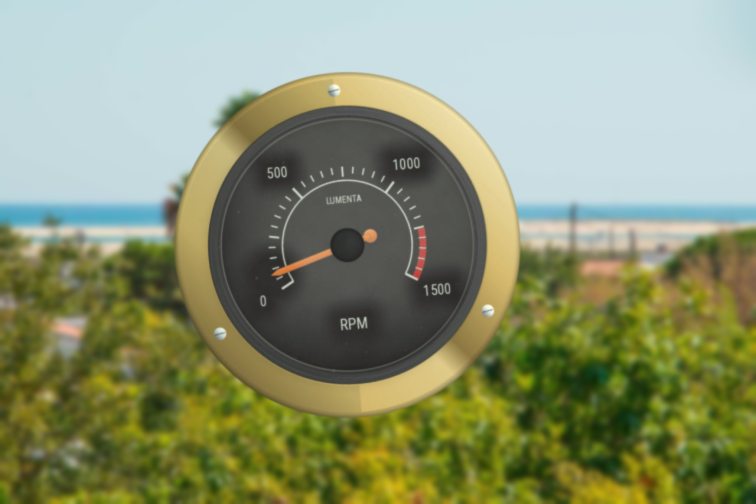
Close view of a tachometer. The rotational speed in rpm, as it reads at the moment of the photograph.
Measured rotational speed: 75 rpm
